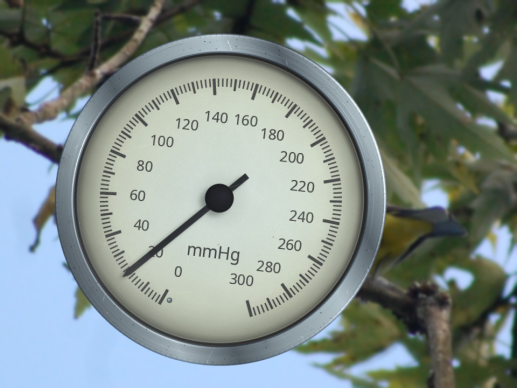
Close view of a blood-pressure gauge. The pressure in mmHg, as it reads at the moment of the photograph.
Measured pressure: 20 mmHg
